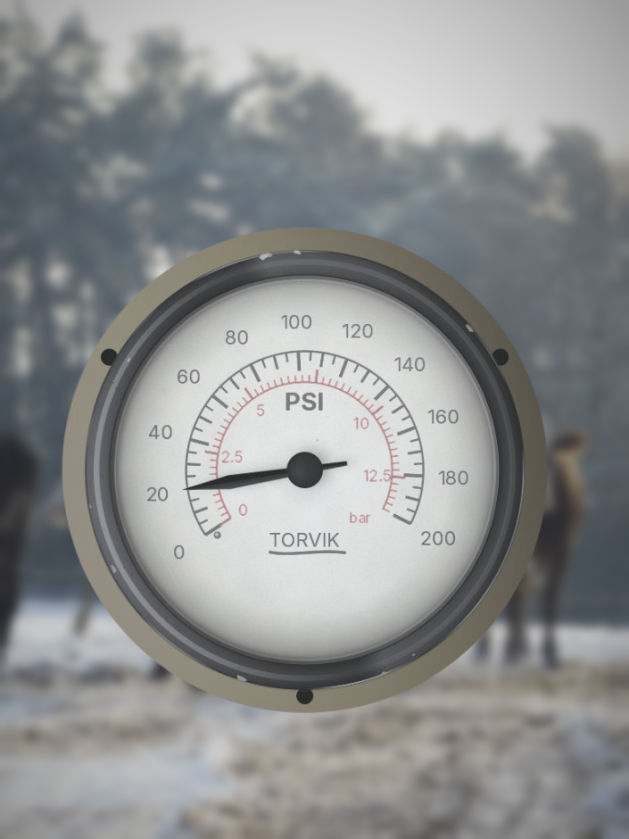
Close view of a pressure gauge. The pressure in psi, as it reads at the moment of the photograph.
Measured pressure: 20 psi
